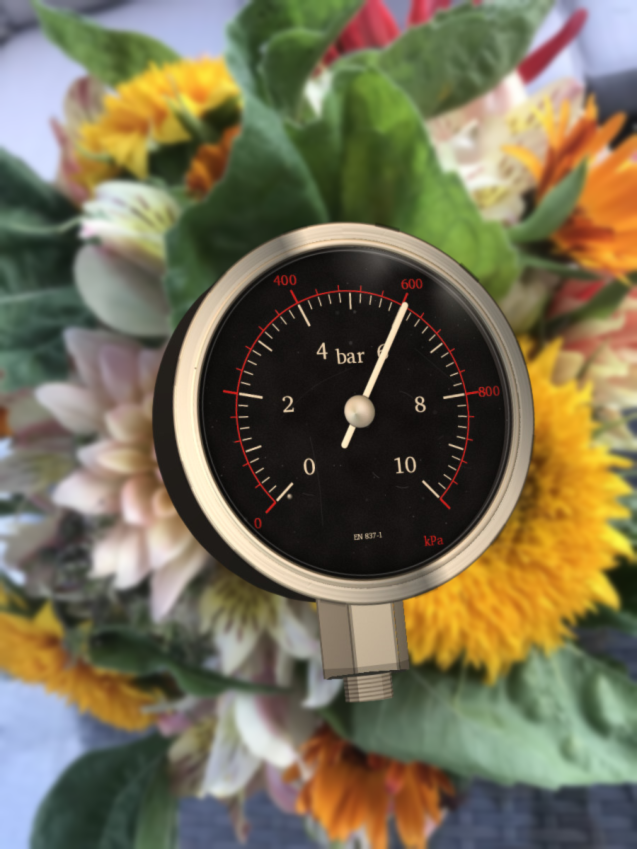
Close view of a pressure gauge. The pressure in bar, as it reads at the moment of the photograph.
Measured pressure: 6 bar
